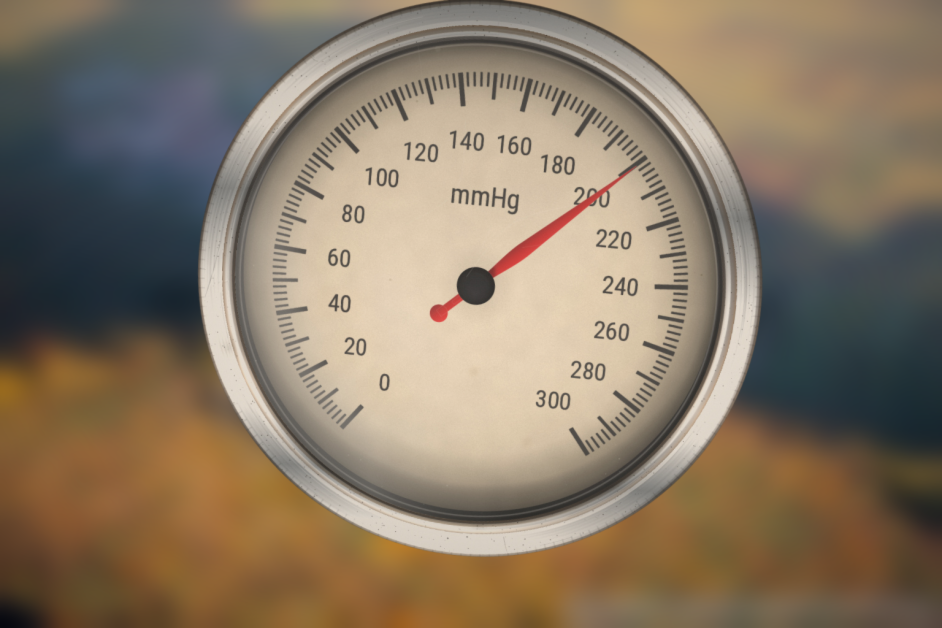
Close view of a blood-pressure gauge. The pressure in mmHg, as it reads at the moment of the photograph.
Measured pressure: 200 mmHg
